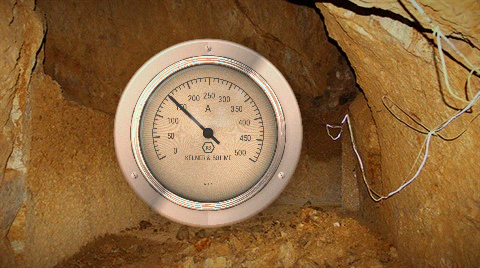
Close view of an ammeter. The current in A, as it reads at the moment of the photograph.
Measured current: 150 A
